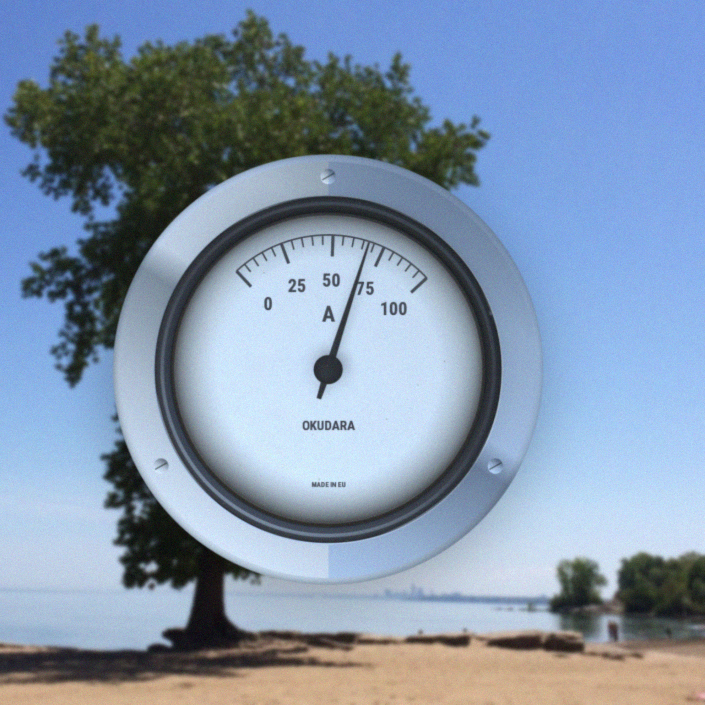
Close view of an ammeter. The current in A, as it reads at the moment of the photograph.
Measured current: 67.5 A
